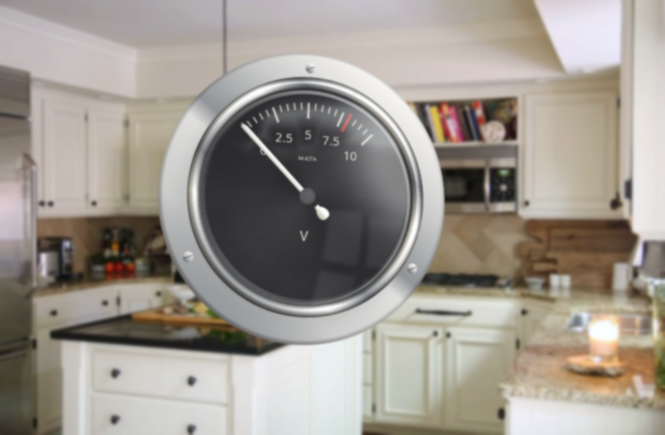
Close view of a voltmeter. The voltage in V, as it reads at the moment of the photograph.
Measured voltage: 0 V
